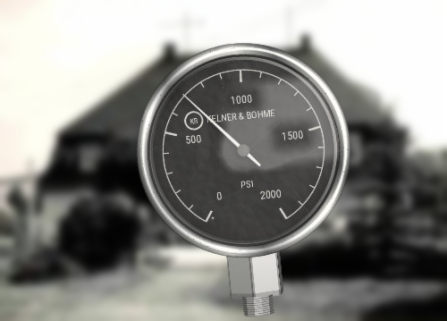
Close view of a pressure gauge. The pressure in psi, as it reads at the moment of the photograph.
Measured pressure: 700 psi
